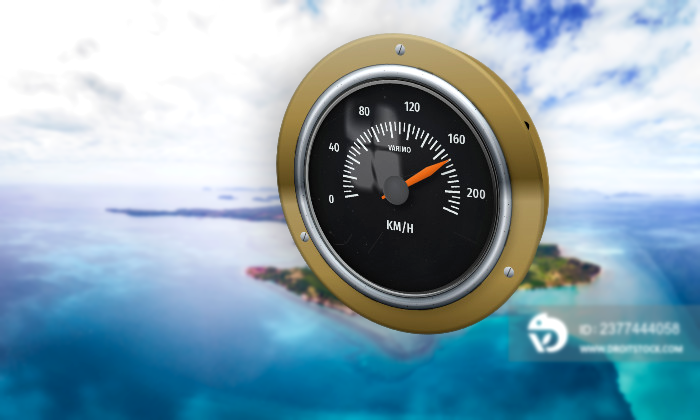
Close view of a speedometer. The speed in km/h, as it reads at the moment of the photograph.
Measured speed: 170 km/h
